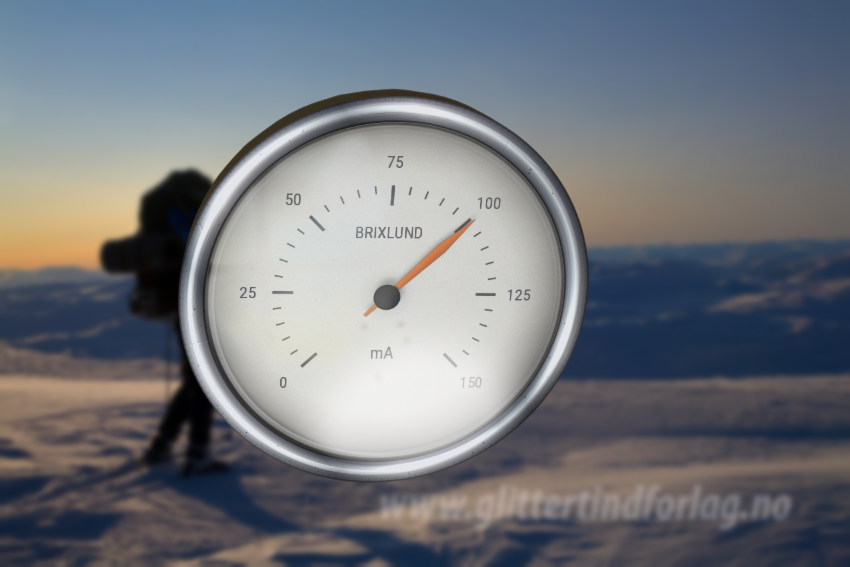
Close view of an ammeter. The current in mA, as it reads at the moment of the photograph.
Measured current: 100 mA
